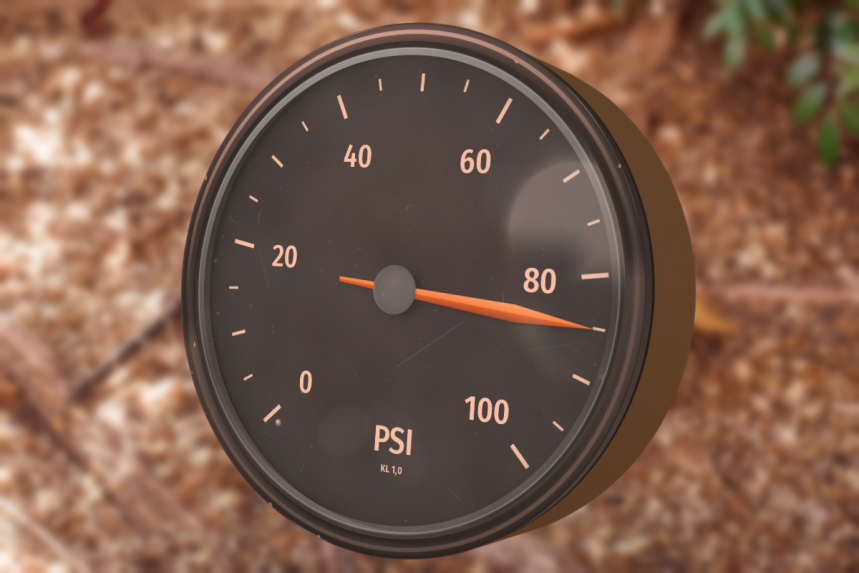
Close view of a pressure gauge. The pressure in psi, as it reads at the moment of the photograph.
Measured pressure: 85 psi
